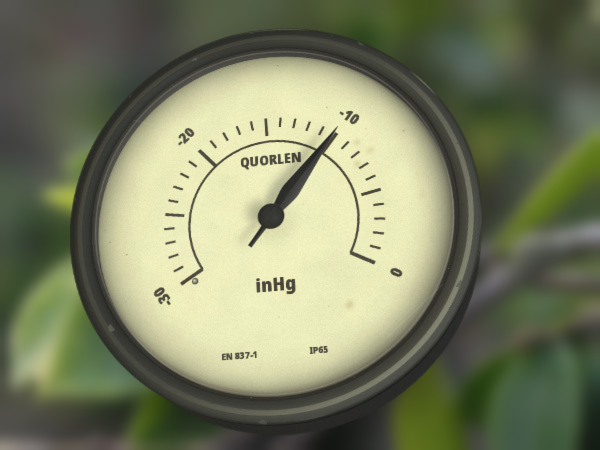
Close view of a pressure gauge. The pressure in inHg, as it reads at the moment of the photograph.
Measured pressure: -10 inHg
